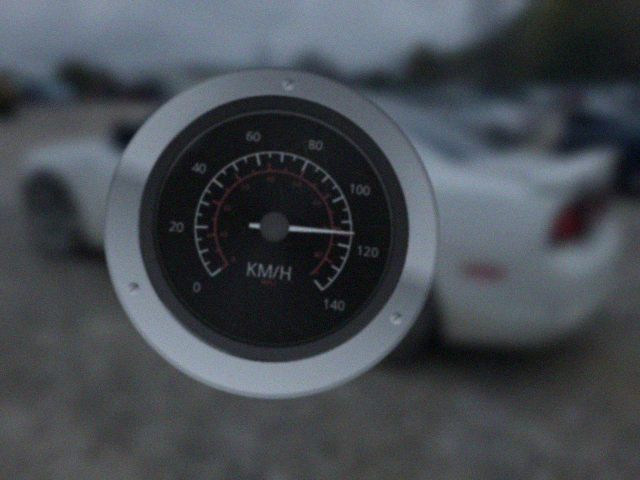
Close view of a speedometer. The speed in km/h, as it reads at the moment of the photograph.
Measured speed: 115 km/h
